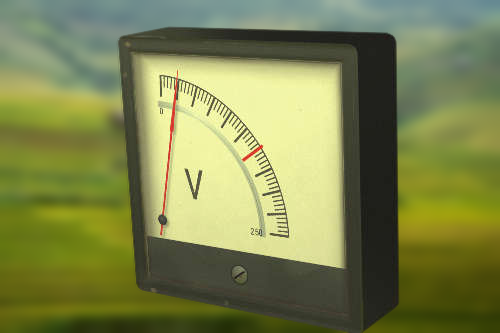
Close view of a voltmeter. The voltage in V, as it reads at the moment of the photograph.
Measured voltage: 25 V
